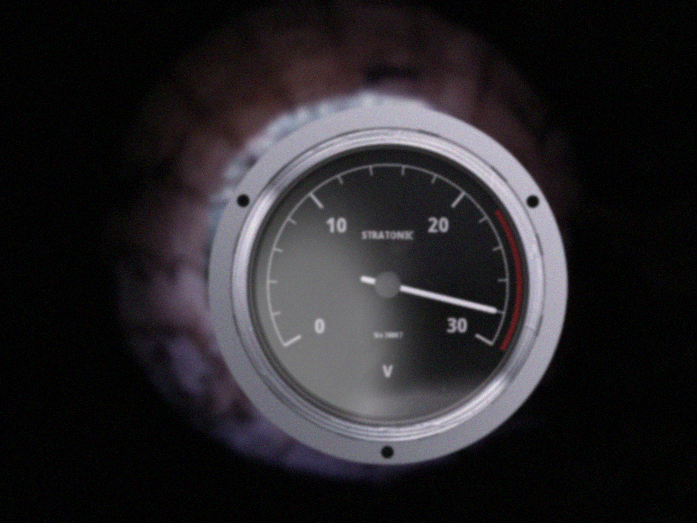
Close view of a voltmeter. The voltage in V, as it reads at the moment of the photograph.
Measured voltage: 28 V
